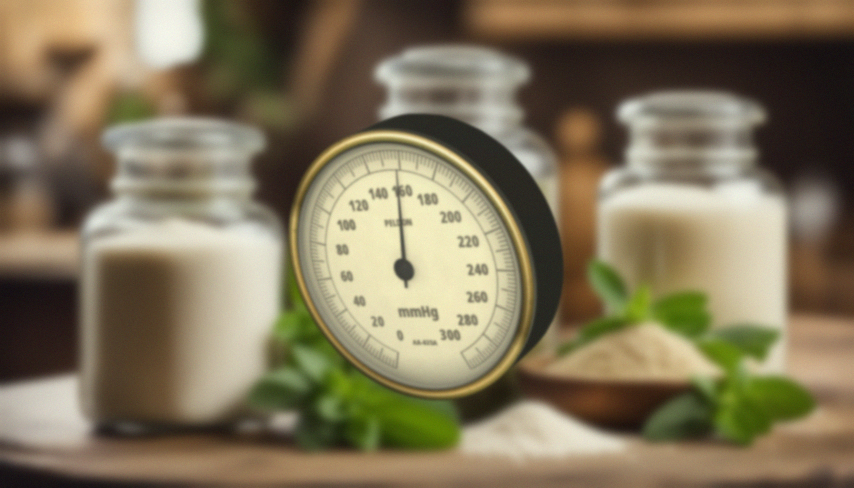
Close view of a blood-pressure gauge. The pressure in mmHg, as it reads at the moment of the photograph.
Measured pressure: 160 mmHg
